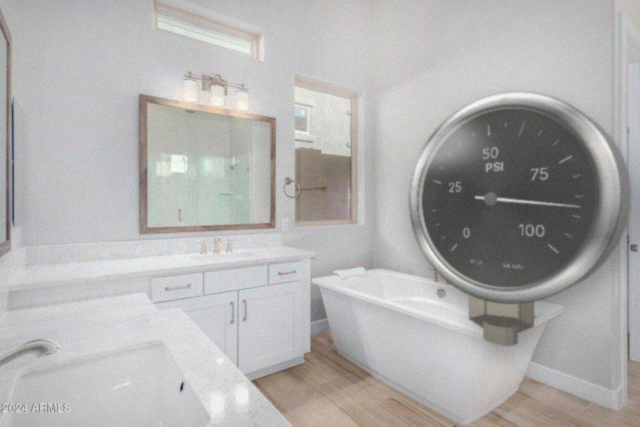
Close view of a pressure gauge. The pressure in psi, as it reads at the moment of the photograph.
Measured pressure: 87.5 psi
